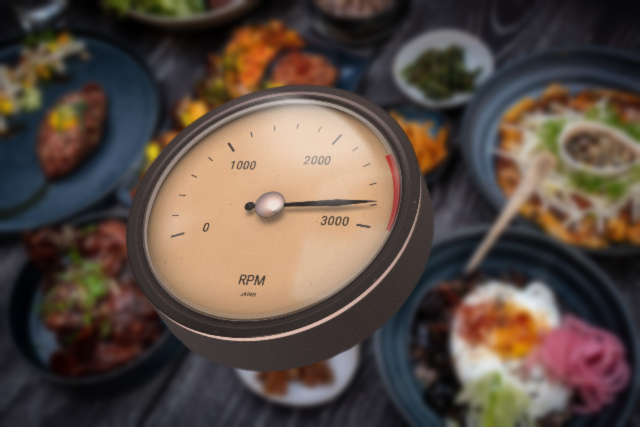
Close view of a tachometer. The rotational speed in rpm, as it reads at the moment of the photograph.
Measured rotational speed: 2800 rpm
